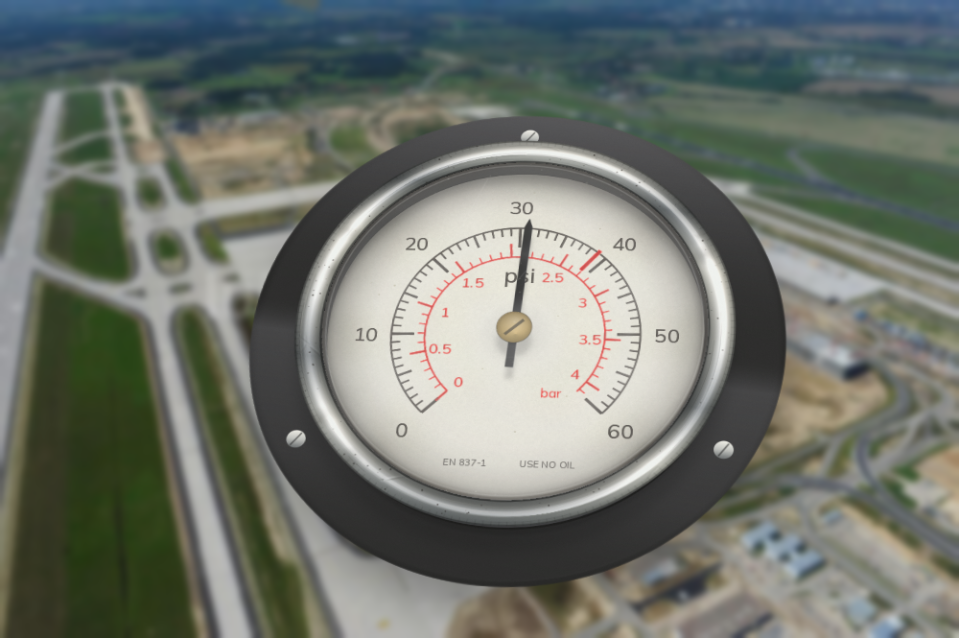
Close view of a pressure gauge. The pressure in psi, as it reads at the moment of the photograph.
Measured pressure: 31 psi
